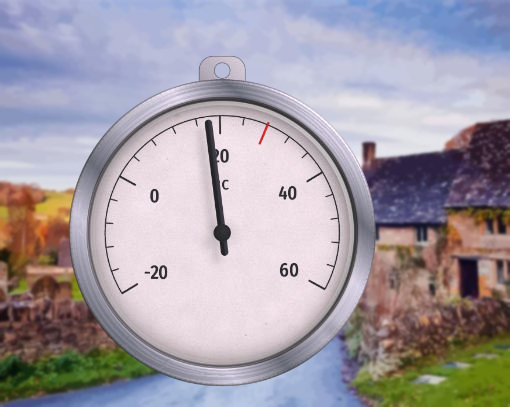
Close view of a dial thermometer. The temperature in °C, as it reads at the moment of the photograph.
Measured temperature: 18 °C
